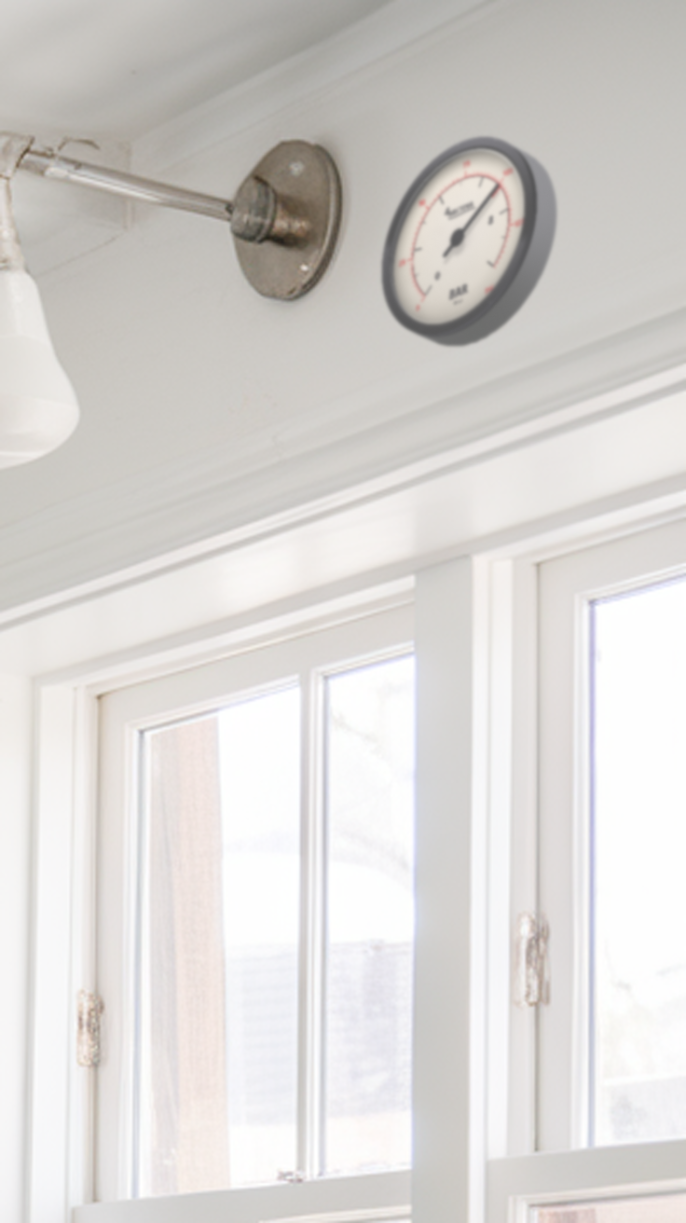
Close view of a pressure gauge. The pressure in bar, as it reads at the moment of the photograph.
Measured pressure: 7 bar
